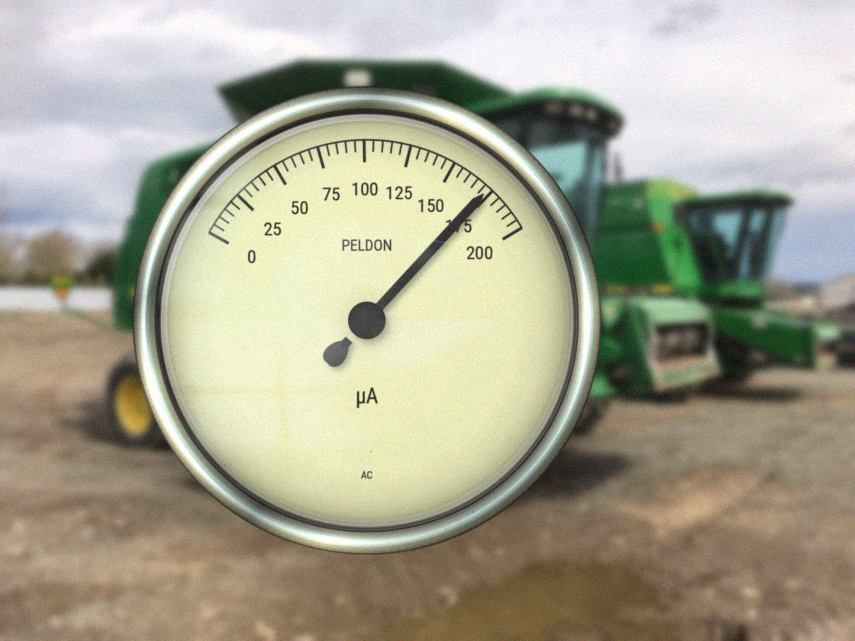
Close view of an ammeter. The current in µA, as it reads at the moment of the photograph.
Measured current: 172.5 µA
